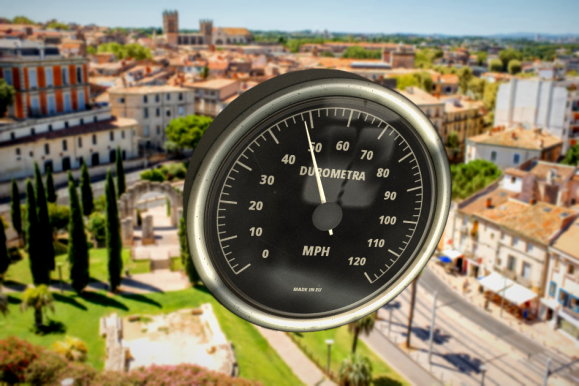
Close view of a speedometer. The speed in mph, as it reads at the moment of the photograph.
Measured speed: 48 mph
